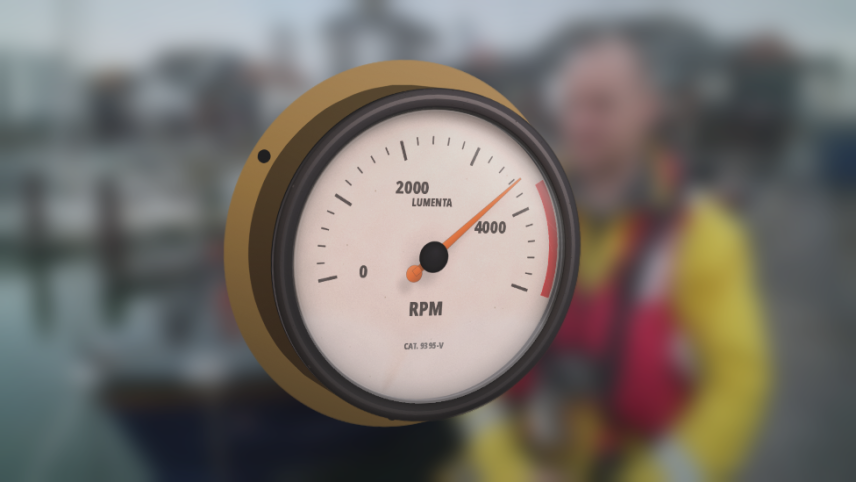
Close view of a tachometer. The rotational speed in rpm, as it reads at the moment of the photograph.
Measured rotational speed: 3600 rpm
